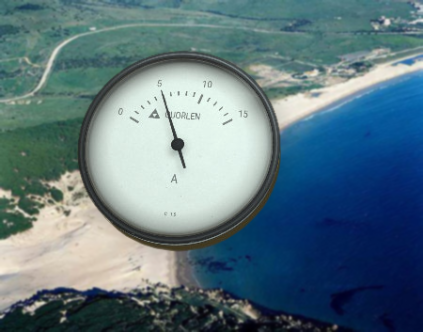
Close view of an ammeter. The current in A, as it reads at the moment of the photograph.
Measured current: 5 A
